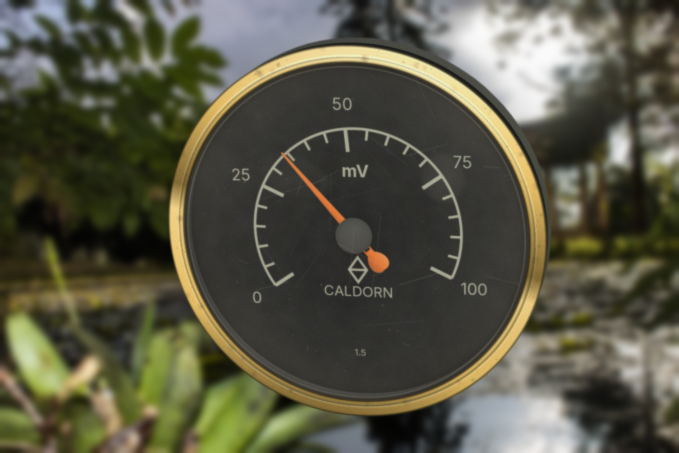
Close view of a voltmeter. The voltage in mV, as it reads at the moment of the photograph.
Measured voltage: 35 mV
